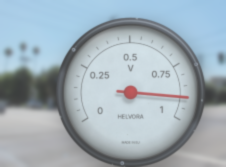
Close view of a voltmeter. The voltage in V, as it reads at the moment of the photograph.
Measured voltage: 0.9 V
